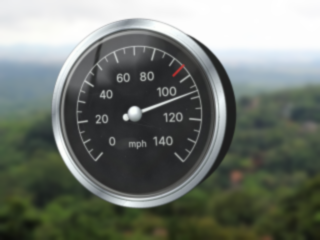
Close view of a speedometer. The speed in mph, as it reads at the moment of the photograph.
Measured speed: 107.5 mph
